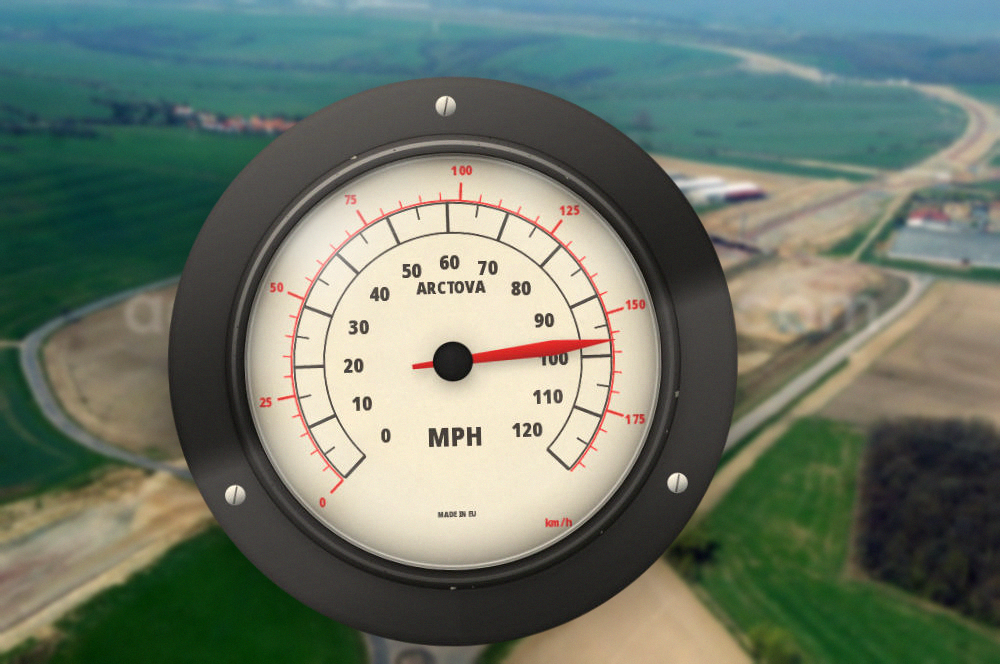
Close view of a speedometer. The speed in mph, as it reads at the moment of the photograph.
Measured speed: 97.5 mph
